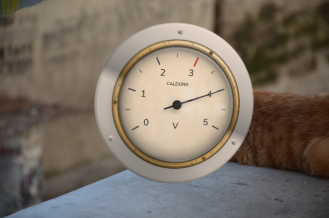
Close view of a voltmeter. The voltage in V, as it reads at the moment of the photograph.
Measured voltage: 4 V
